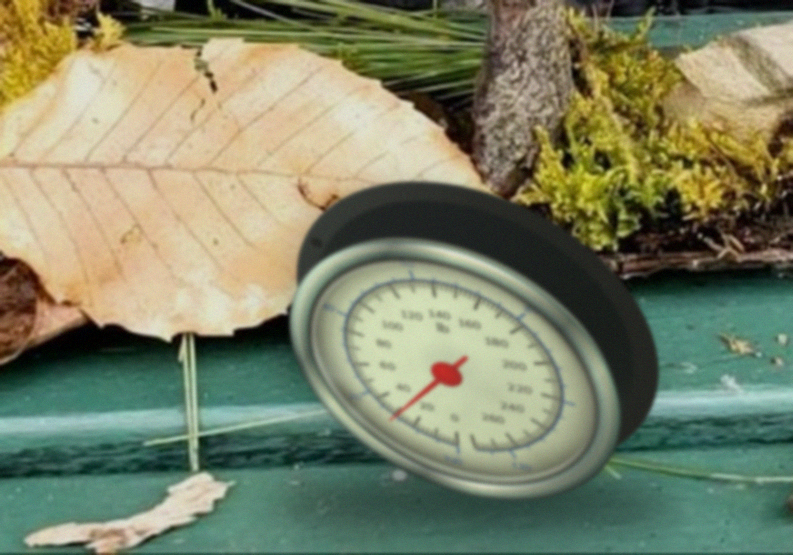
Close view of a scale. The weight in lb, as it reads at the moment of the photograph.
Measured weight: 30 lb
